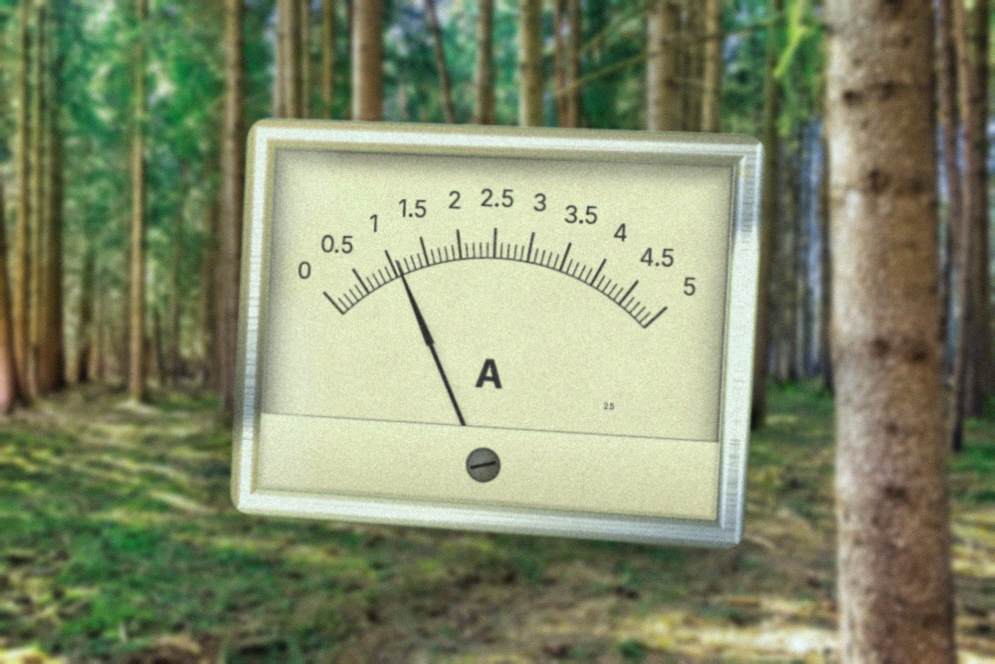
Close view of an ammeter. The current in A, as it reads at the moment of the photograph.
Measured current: 1.1 A
